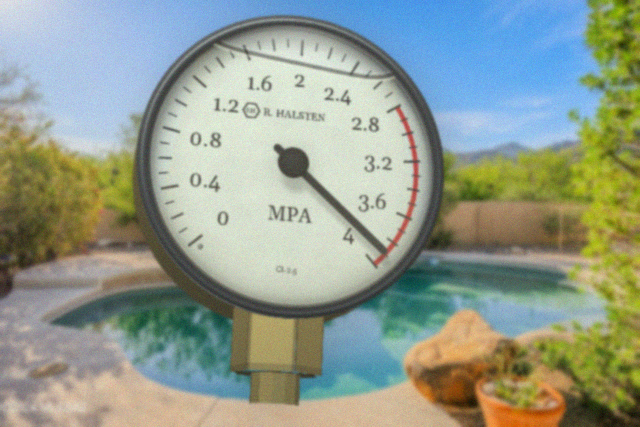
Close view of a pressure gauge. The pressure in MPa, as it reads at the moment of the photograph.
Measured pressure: 3.9 MPa
